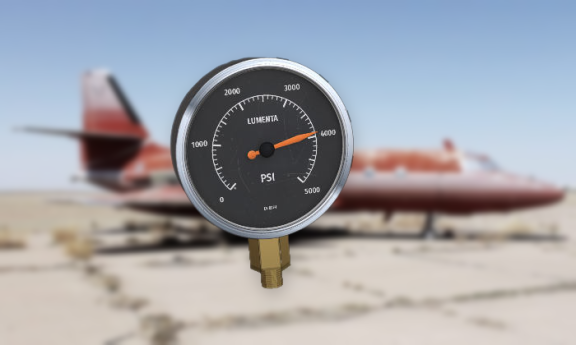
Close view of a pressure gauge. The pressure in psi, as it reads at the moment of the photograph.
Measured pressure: 3900 psi
